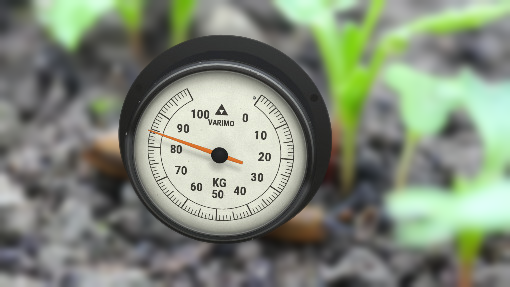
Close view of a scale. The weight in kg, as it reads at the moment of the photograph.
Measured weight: 85 kg
